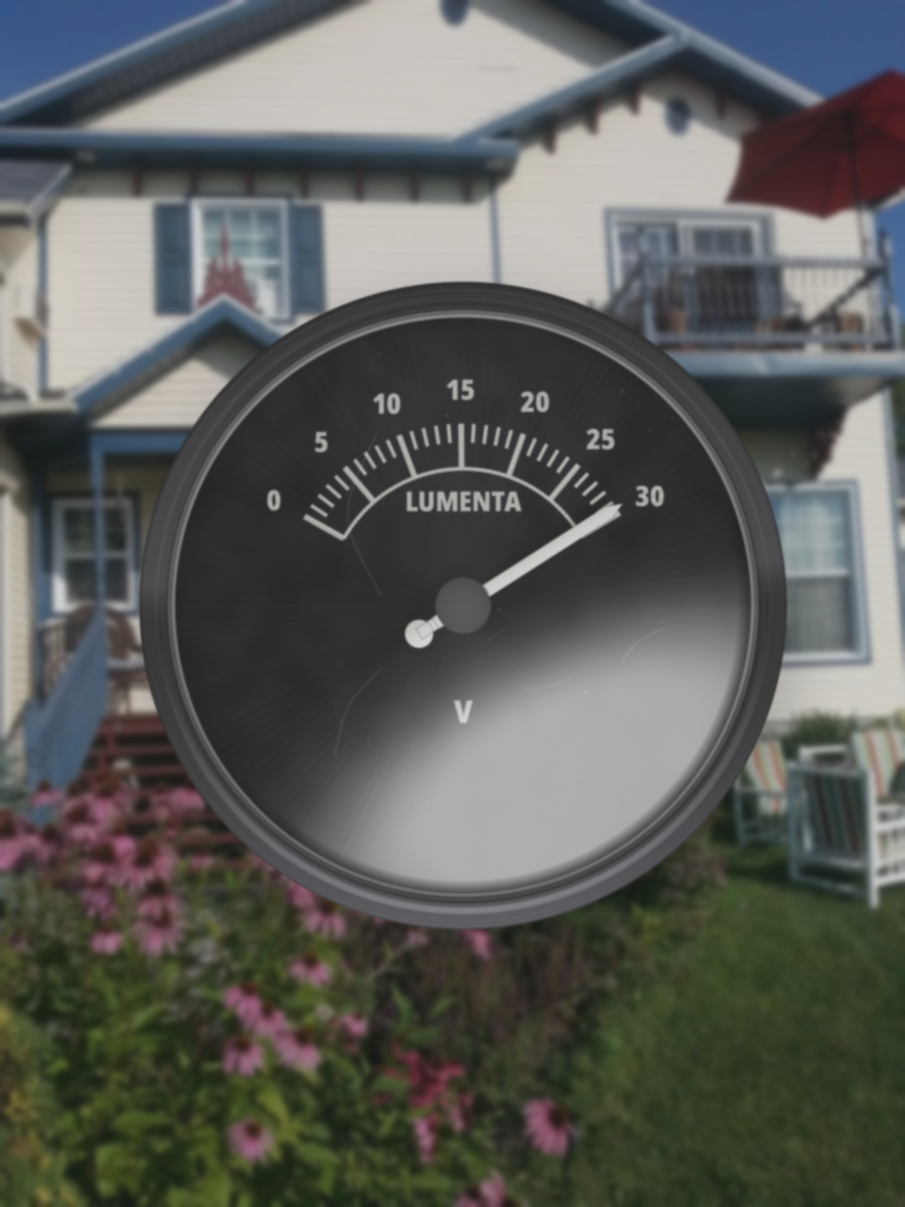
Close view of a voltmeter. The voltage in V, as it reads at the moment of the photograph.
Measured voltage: 29.5 V
